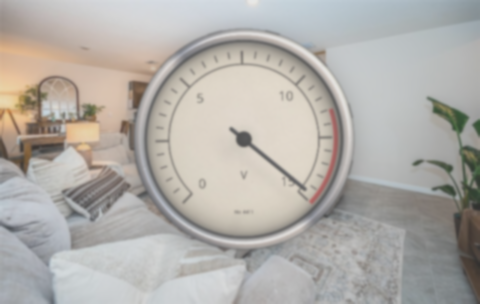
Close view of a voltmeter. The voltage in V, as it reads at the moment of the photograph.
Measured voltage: 14.75 V
